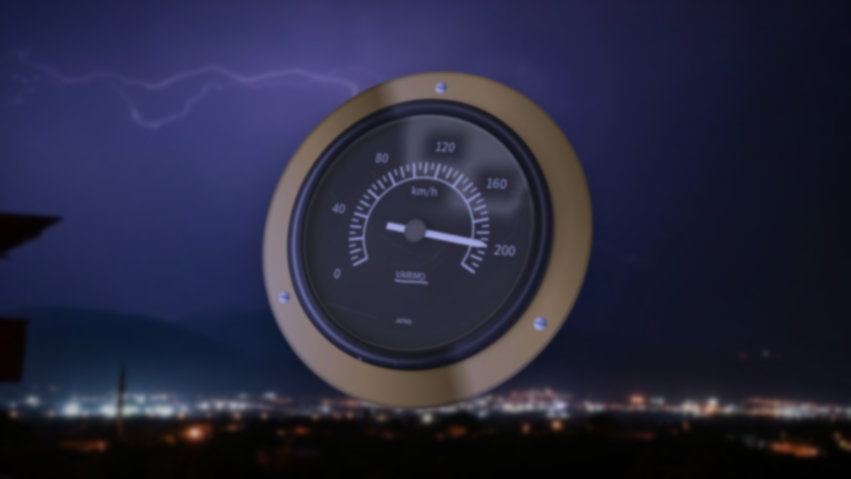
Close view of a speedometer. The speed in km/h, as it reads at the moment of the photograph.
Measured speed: 200 km/h
